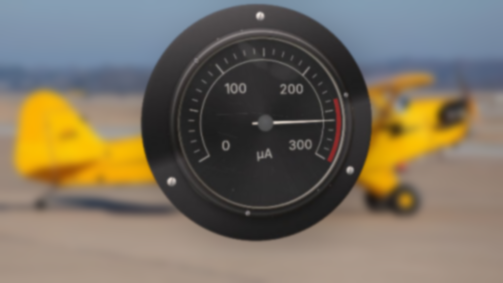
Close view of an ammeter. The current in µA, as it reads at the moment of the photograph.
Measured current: 260 µA
